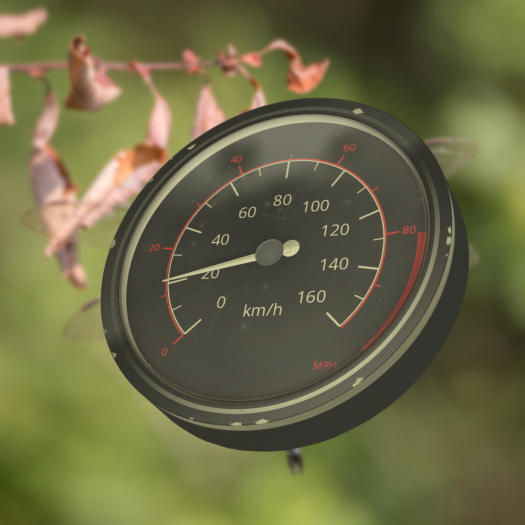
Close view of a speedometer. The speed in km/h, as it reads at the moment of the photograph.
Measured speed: 20 km/h
